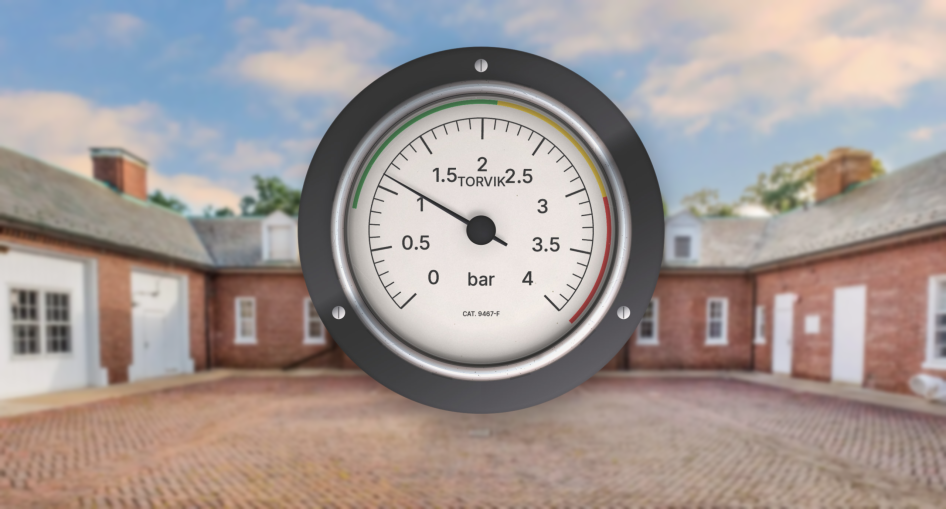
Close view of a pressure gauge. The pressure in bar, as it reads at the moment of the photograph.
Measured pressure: 1.1 bar
